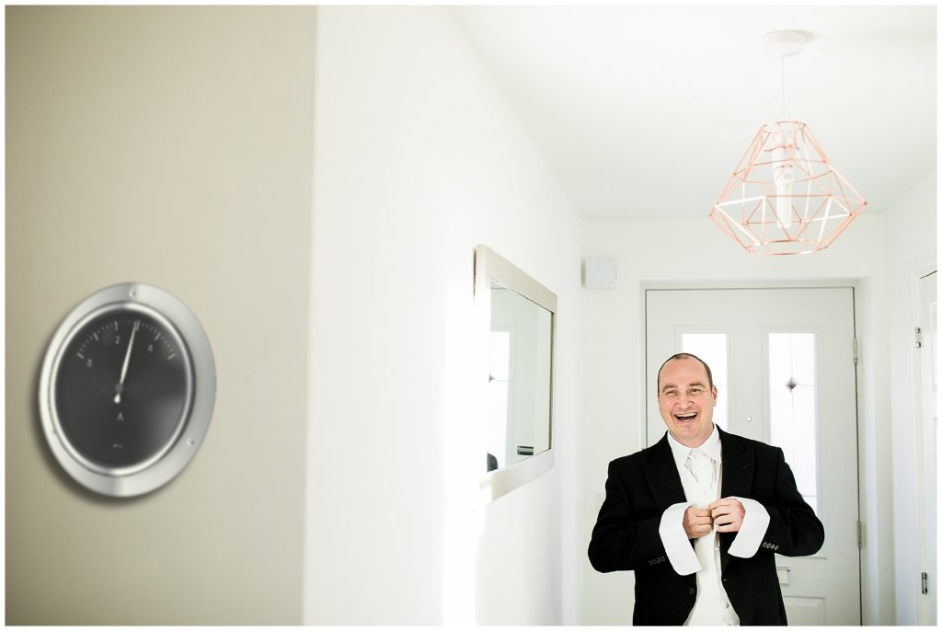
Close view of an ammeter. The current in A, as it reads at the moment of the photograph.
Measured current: 3 A
